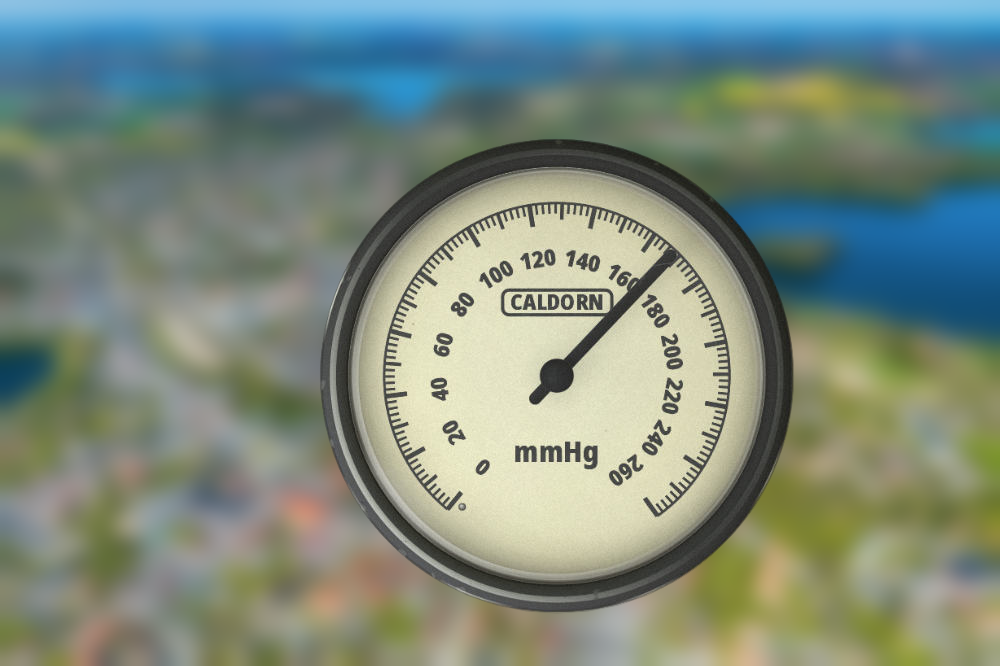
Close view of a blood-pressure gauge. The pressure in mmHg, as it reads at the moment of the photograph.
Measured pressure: 168 mmHg
